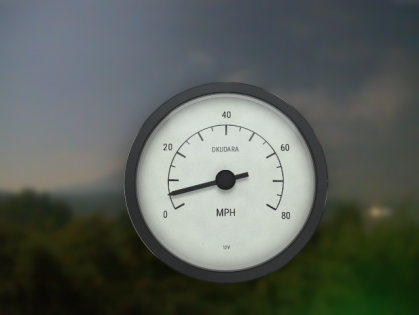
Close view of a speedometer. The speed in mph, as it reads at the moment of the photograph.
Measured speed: 5 mph
